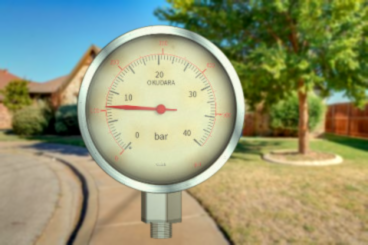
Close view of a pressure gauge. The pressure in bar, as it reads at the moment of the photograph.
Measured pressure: 7.5 bar
